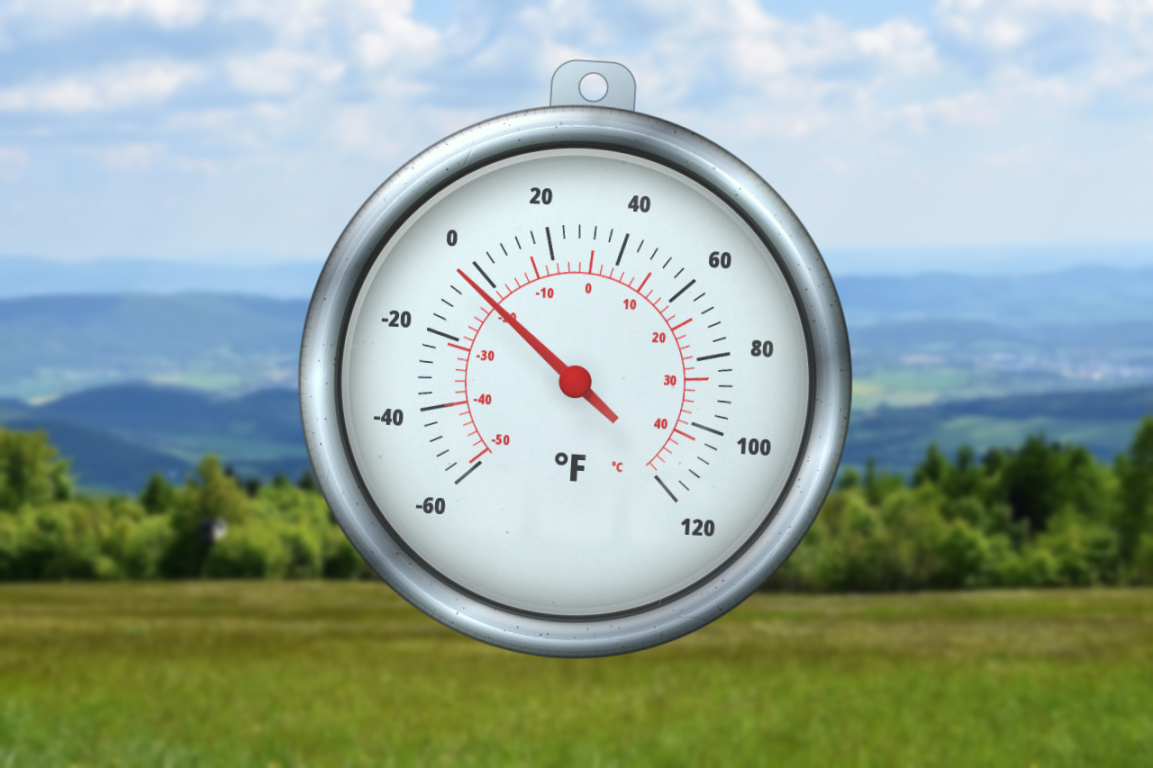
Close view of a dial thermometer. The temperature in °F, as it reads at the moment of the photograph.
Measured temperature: -4 °F
